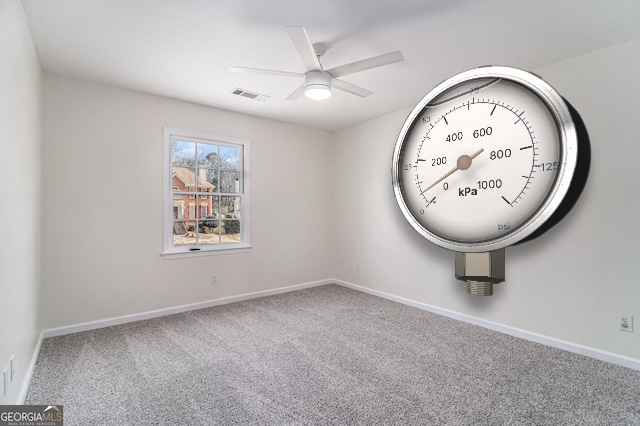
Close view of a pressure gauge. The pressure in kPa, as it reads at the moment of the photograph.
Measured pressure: 50 kPa
